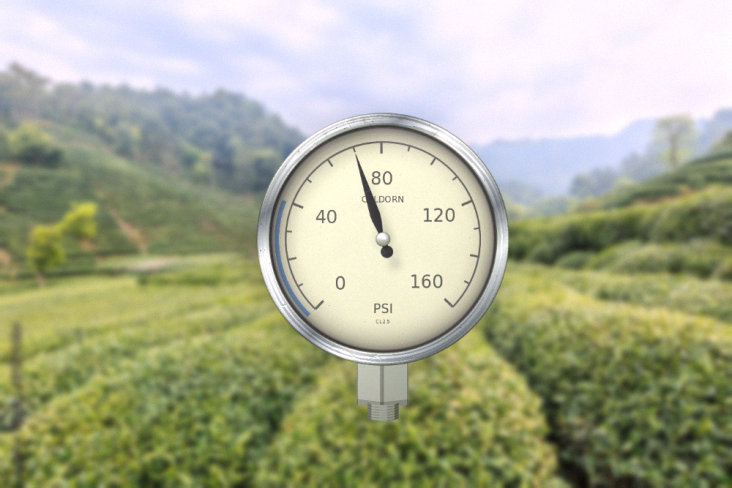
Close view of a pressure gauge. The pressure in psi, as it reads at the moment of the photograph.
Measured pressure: 70 psi
